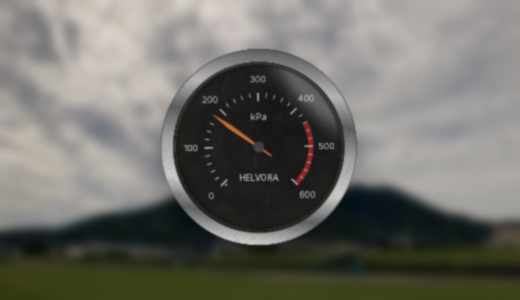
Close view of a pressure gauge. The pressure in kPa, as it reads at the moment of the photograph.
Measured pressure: 180 kPa
